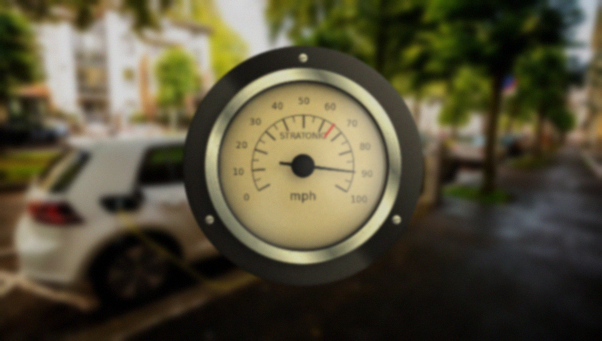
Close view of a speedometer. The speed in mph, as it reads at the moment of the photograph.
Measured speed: 90 mph
